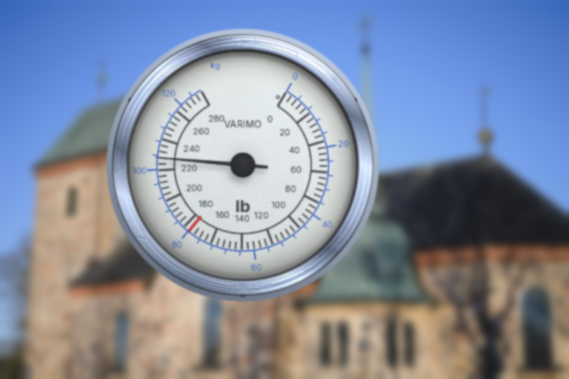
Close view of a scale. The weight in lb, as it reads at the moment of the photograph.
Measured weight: 228 lb
